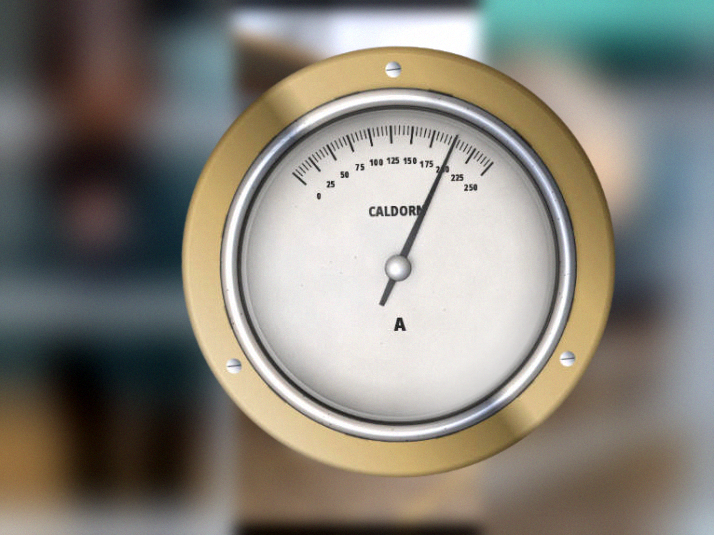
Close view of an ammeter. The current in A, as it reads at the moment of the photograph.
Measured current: 200 A
